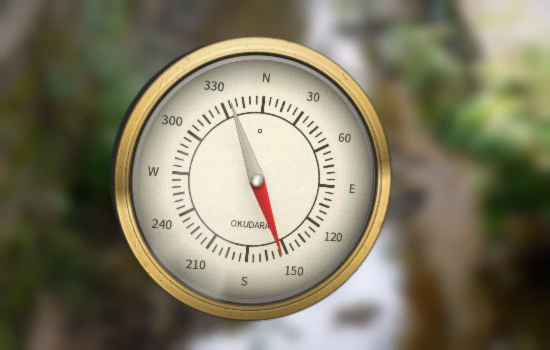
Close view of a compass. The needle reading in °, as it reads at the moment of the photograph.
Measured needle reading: 155 °
